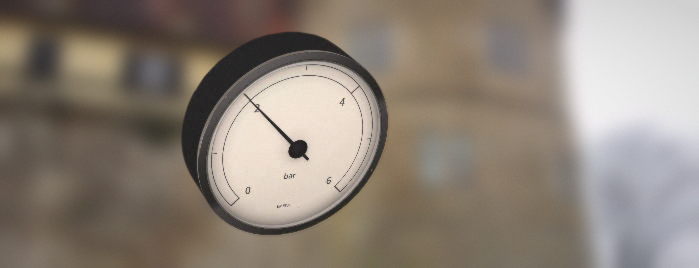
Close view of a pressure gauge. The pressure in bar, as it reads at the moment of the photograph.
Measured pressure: 2 bar
